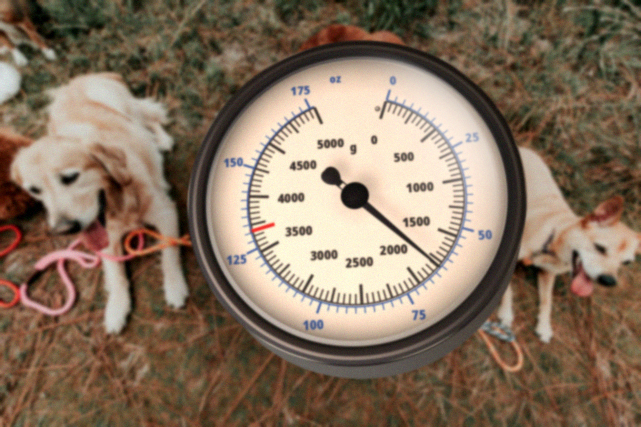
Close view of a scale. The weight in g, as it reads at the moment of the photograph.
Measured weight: 1800 g
